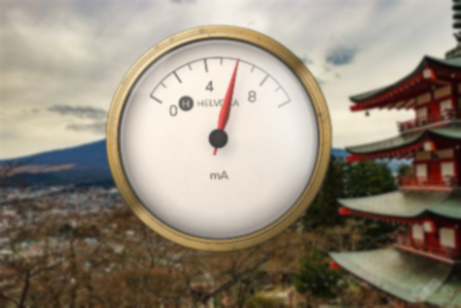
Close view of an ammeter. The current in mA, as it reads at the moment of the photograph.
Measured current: 6 mA
